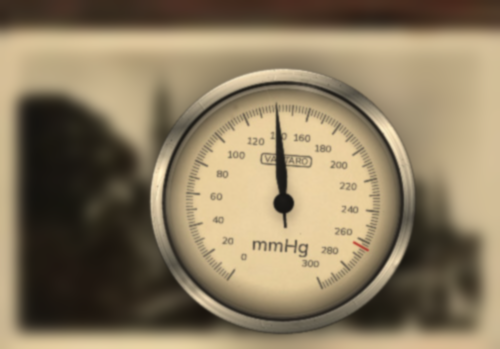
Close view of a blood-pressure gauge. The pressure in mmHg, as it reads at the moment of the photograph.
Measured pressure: 140 mmHg
